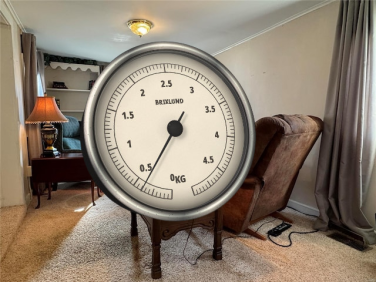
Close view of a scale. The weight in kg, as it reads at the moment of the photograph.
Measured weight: 0.4 kg
